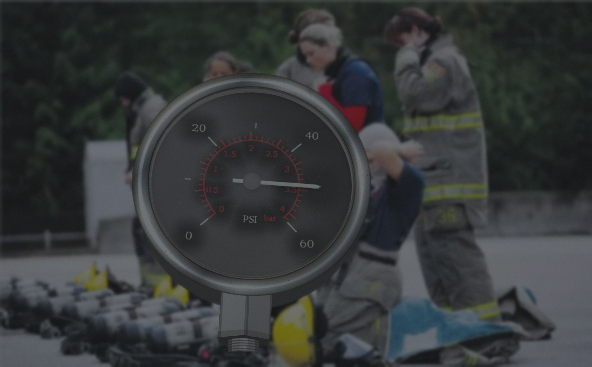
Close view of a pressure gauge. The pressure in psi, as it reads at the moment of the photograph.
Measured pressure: 50 psi
